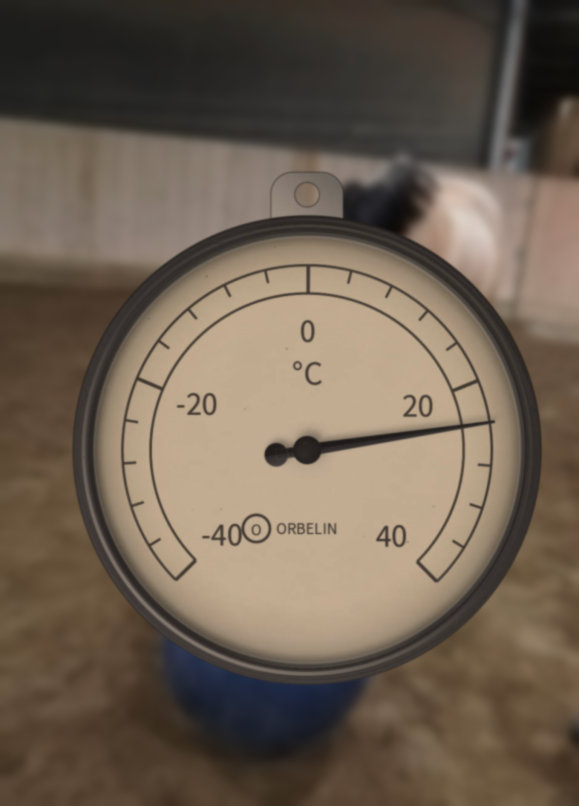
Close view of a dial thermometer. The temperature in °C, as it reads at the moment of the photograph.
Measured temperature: 24 °C
